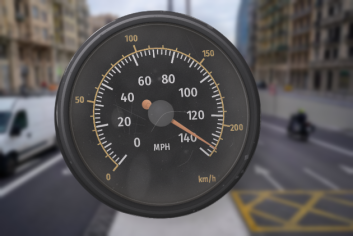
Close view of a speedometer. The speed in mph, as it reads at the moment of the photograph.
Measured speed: 136 mph
